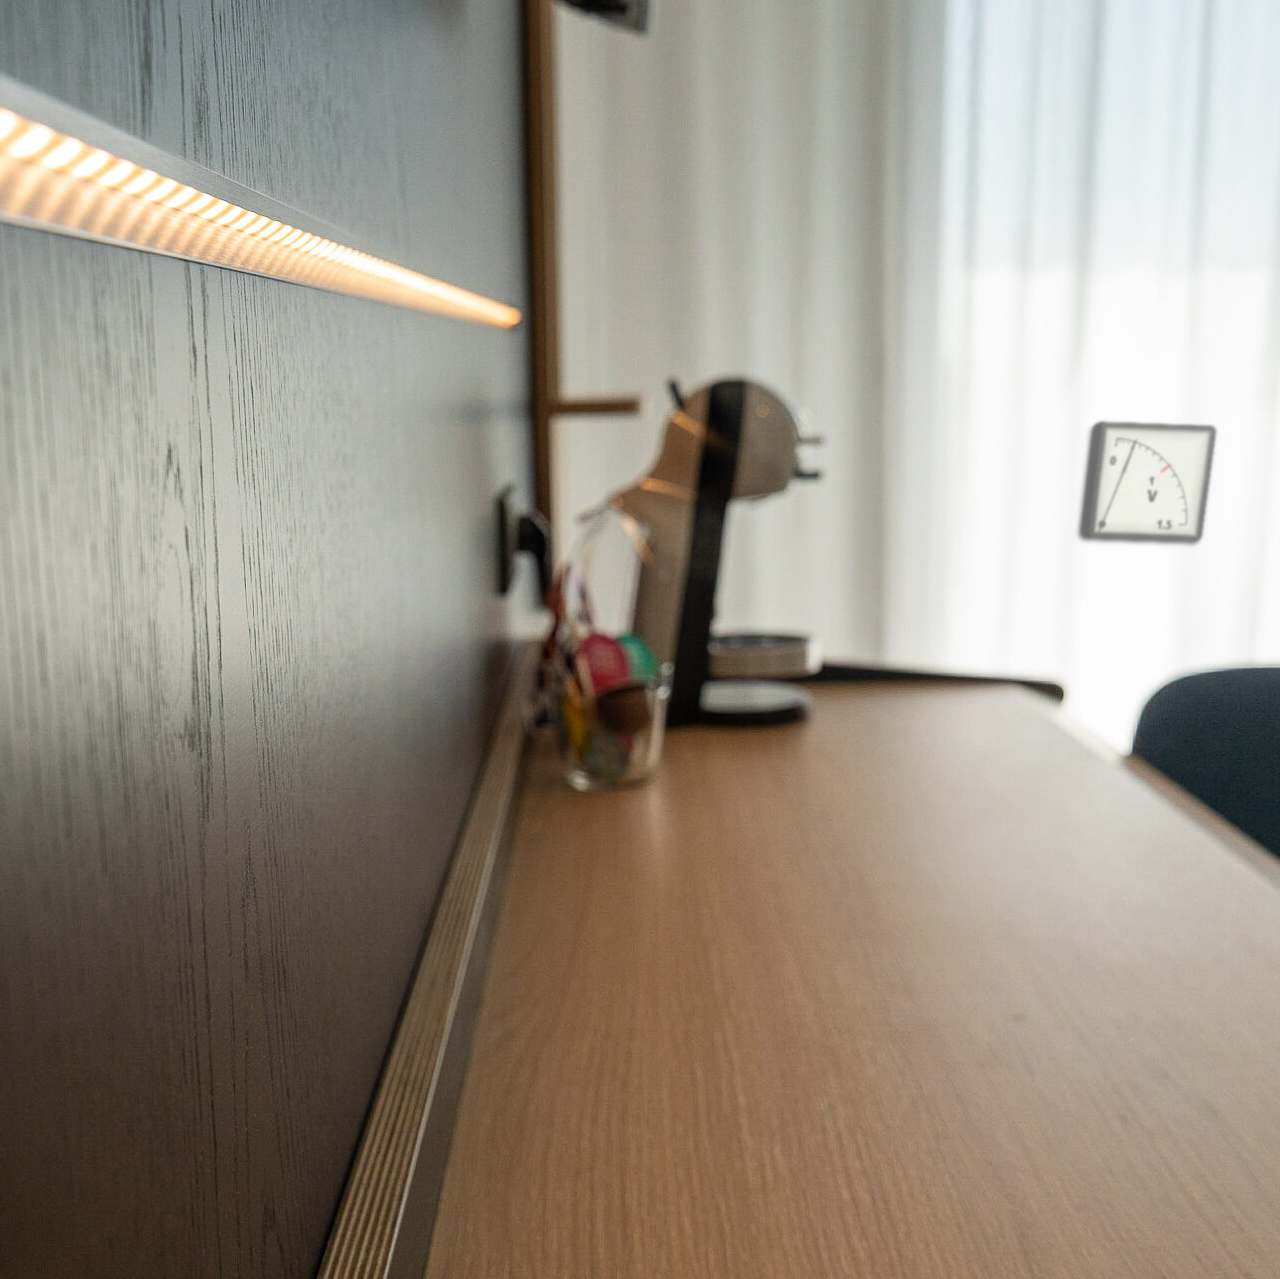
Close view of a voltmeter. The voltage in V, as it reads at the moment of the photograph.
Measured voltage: 0.5 V
